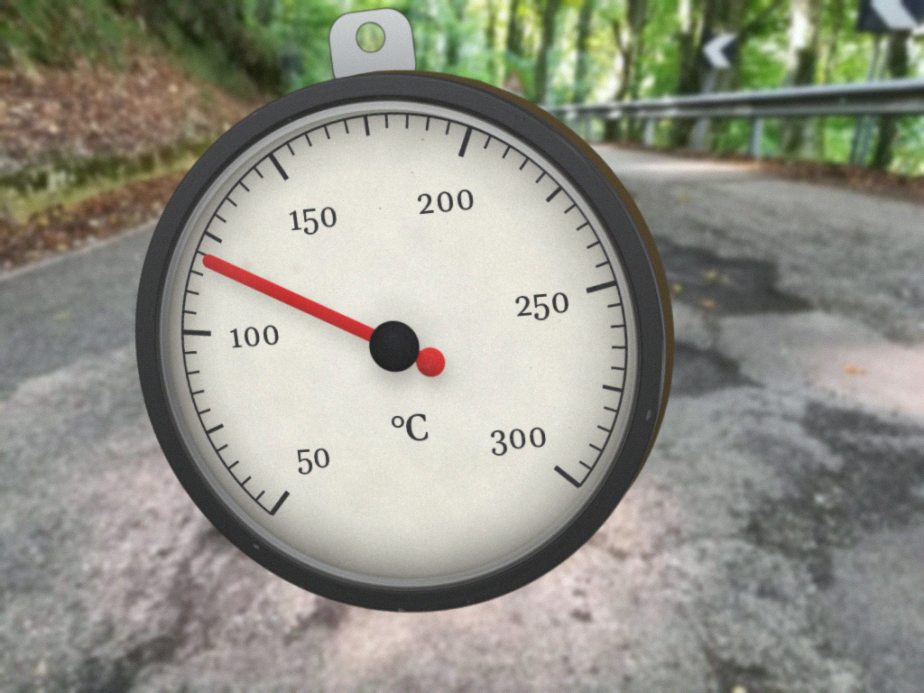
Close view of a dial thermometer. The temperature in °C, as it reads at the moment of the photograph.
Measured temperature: 120 °C
